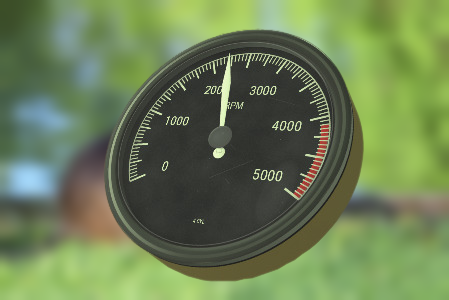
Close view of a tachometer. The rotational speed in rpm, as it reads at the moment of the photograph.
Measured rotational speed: 2250 rpm
